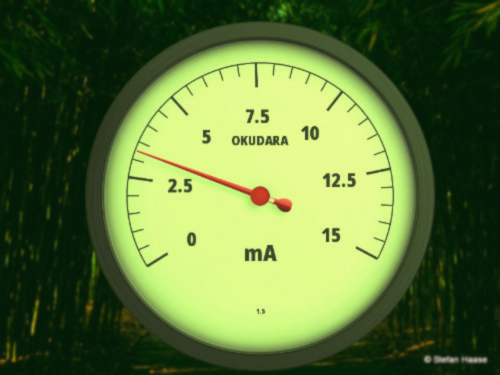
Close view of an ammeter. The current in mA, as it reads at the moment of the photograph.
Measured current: 3.25 mA
